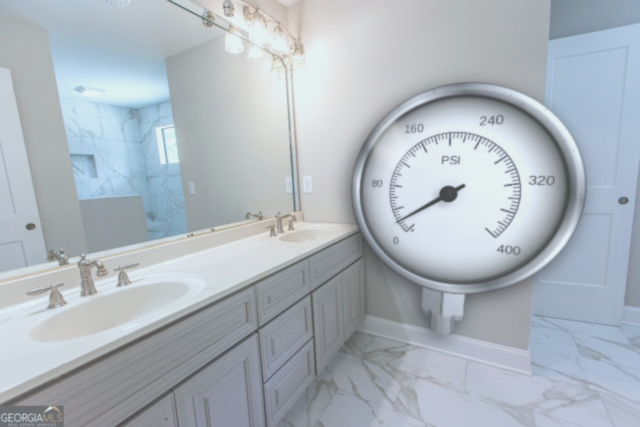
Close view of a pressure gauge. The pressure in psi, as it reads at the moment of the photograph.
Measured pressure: 20 psi
